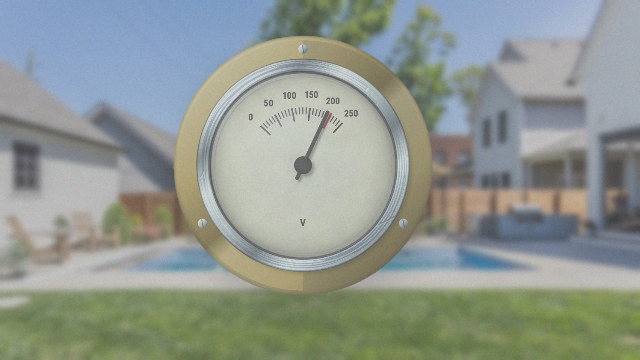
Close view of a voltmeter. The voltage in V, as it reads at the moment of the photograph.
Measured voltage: 200 V
